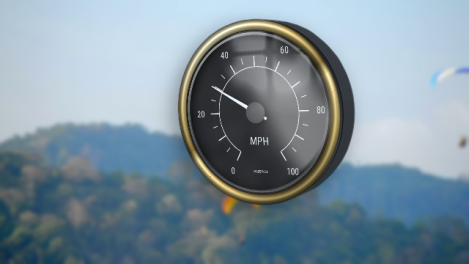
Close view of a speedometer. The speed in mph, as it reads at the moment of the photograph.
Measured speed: 30 mph
